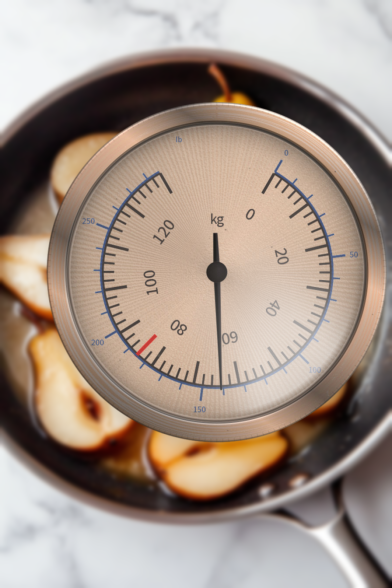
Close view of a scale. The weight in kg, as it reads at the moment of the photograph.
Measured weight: 64 kg
